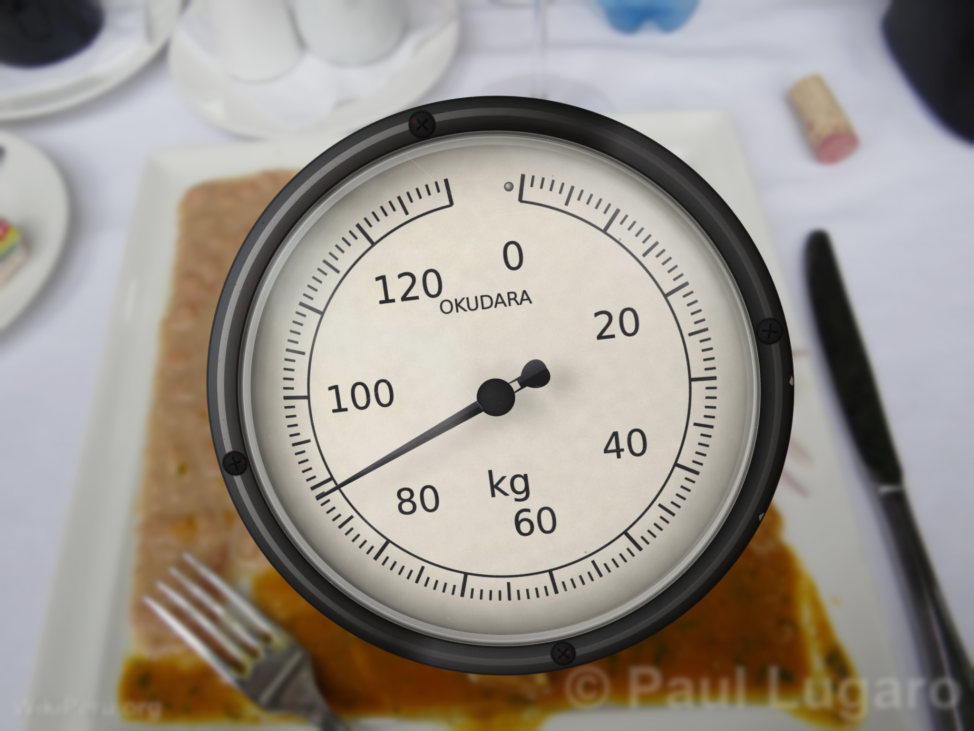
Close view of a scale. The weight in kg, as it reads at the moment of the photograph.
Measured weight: 89 kg
